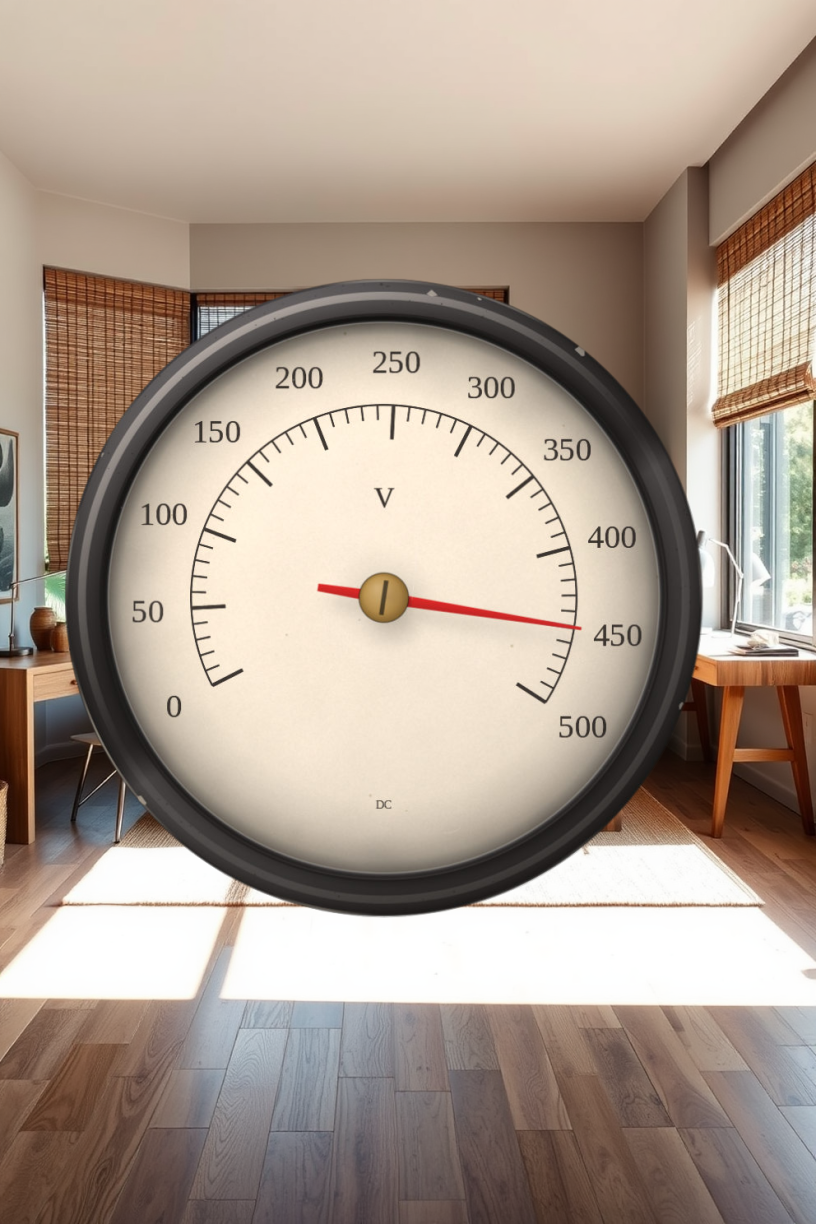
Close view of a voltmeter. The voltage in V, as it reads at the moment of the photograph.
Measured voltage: 450 V
